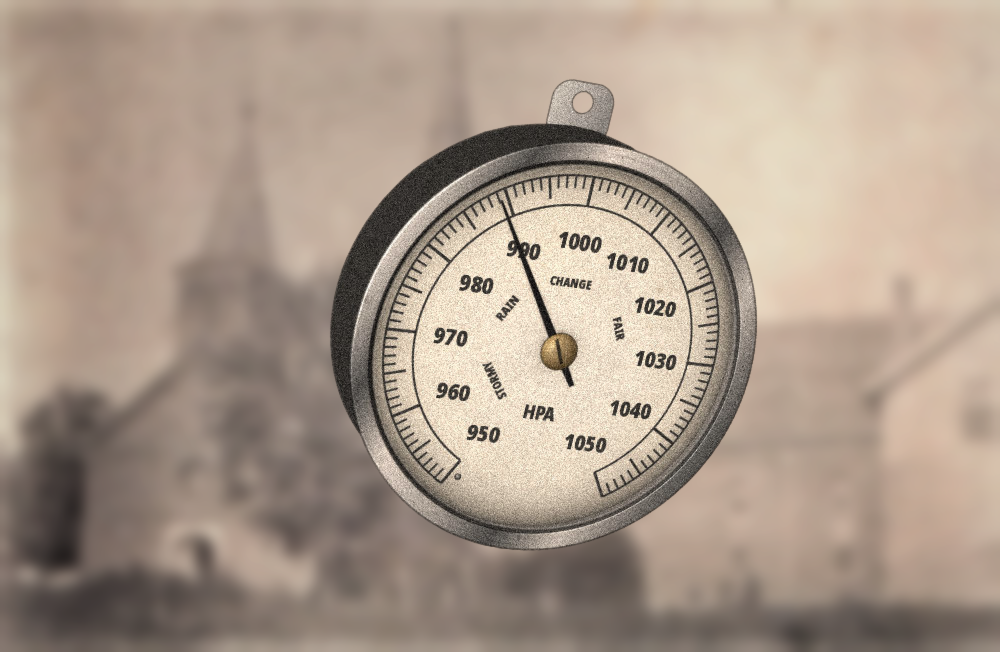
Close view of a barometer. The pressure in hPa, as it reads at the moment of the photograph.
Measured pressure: 989 hPa
